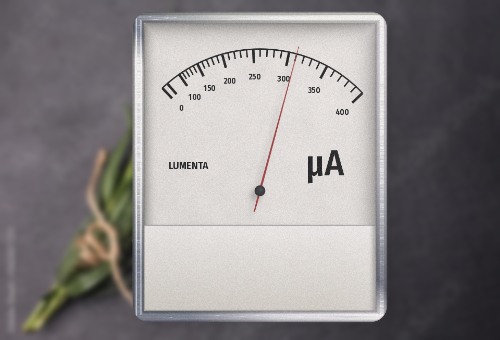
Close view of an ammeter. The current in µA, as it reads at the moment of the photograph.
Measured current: 310 µA
